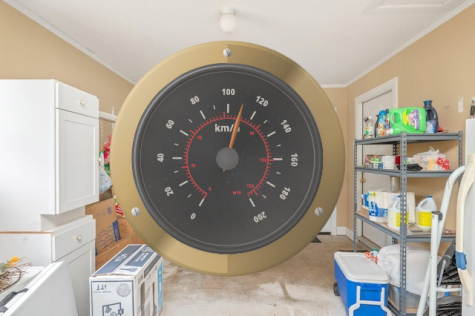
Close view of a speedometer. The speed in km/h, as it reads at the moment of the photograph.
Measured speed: 110 km/h
